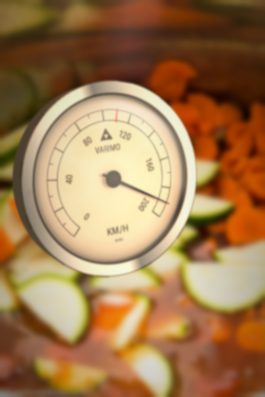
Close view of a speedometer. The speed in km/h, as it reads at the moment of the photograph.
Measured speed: 190 km/h
